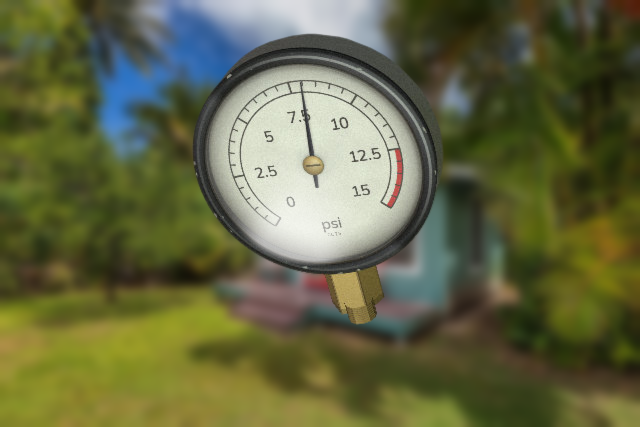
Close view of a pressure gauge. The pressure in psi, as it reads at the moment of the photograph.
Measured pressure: 8 psi
